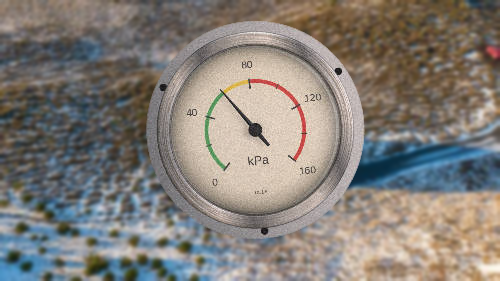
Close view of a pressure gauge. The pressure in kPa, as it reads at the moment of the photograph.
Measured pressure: 60 kPa
